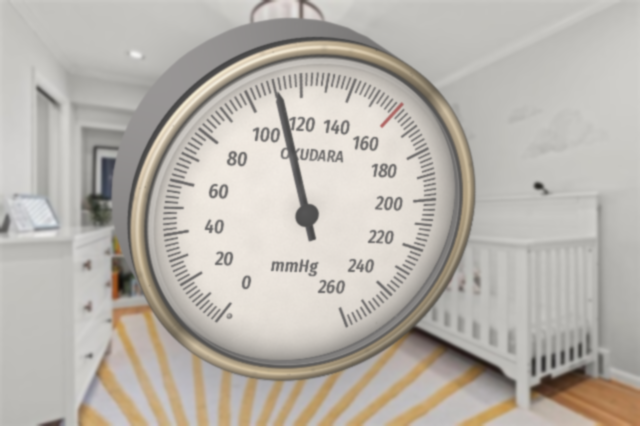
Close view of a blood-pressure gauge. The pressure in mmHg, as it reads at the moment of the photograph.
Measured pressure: 110 mmHg
